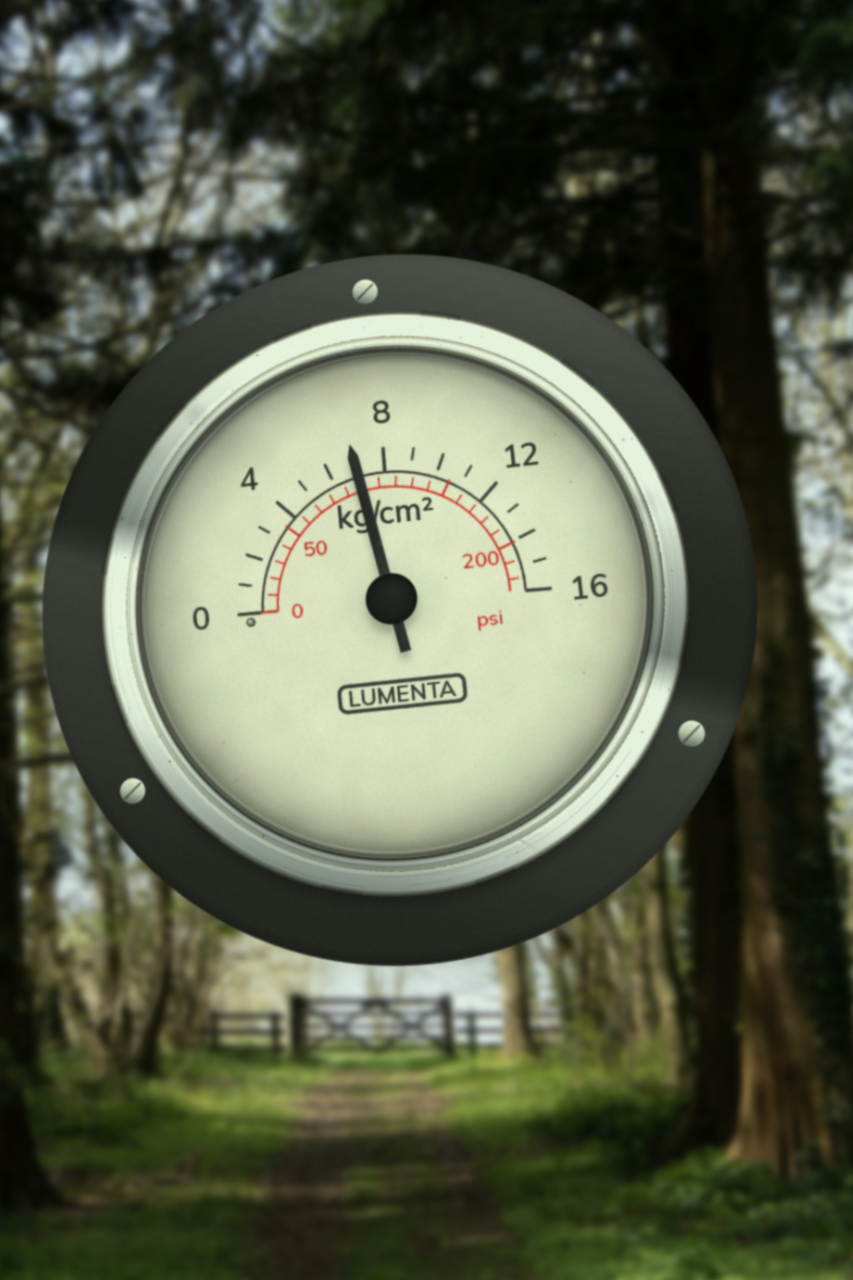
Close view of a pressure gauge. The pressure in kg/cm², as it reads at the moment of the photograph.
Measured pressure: 7 kg/cm²
